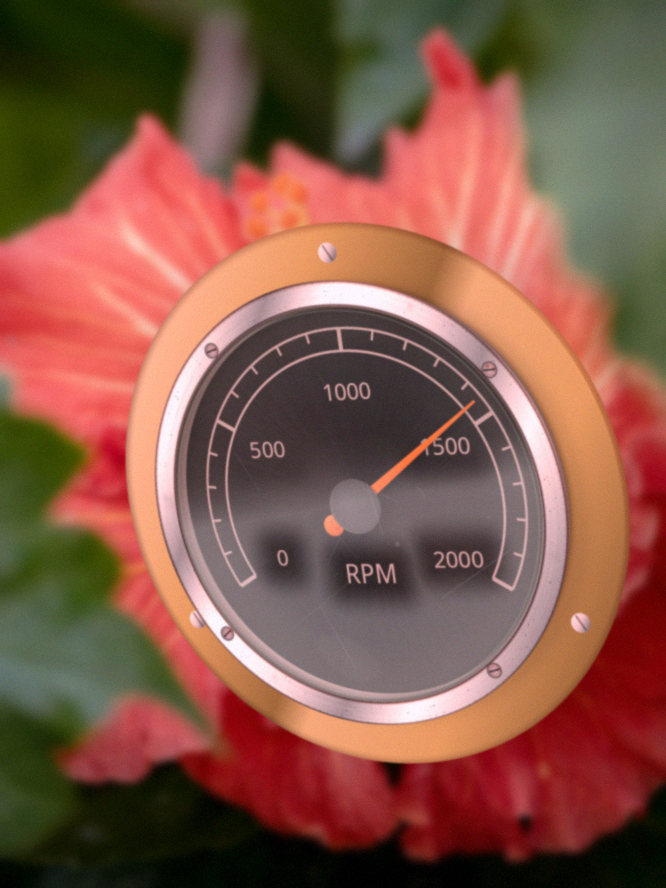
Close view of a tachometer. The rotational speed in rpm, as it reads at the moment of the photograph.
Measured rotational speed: 1450 rpm
